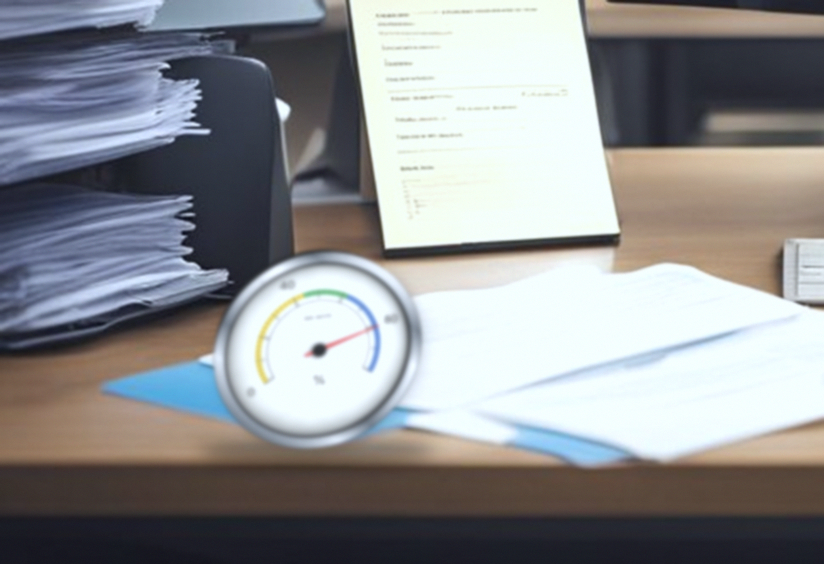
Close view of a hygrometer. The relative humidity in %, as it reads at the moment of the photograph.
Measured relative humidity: 80 %
